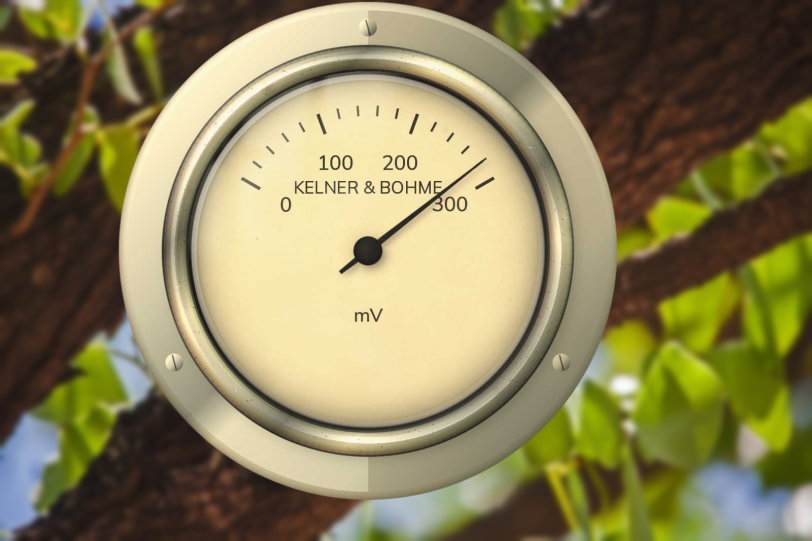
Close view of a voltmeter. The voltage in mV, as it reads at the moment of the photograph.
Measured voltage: 280 mV
